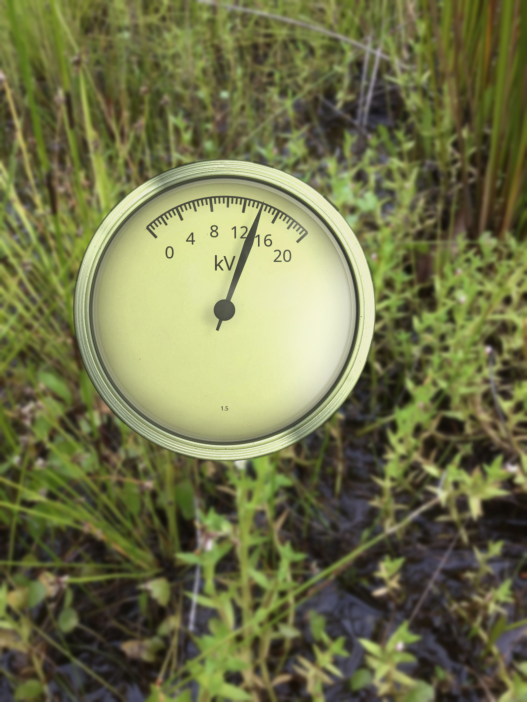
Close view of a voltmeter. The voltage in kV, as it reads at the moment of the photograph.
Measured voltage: 14 kV
